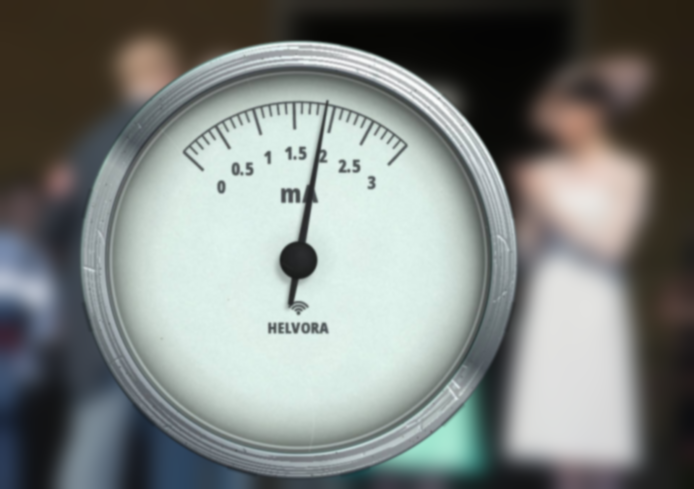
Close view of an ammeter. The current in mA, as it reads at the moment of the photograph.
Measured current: 1.9 mA
